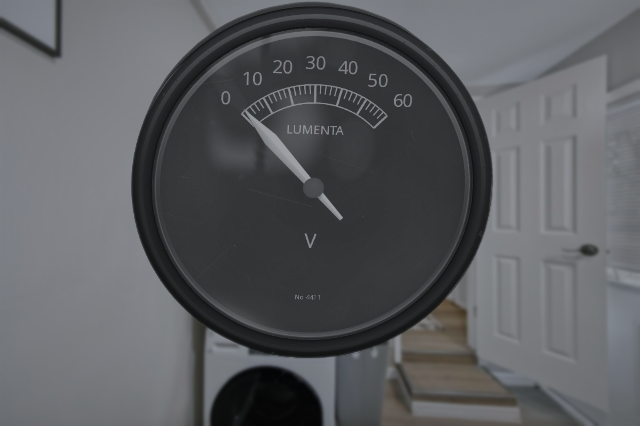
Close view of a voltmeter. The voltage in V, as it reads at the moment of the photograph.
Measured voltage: 2 V
